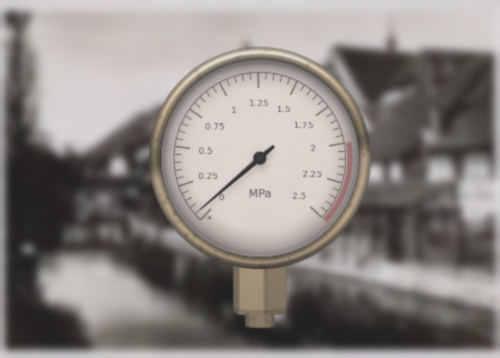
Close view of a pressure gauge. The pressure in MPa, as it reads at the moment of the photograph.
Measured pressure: 0.05 MPa
